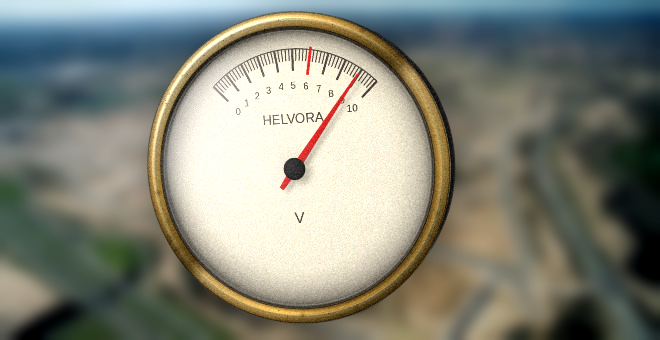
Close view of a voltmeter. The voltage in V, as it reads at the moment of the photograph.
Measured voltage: 9 V
